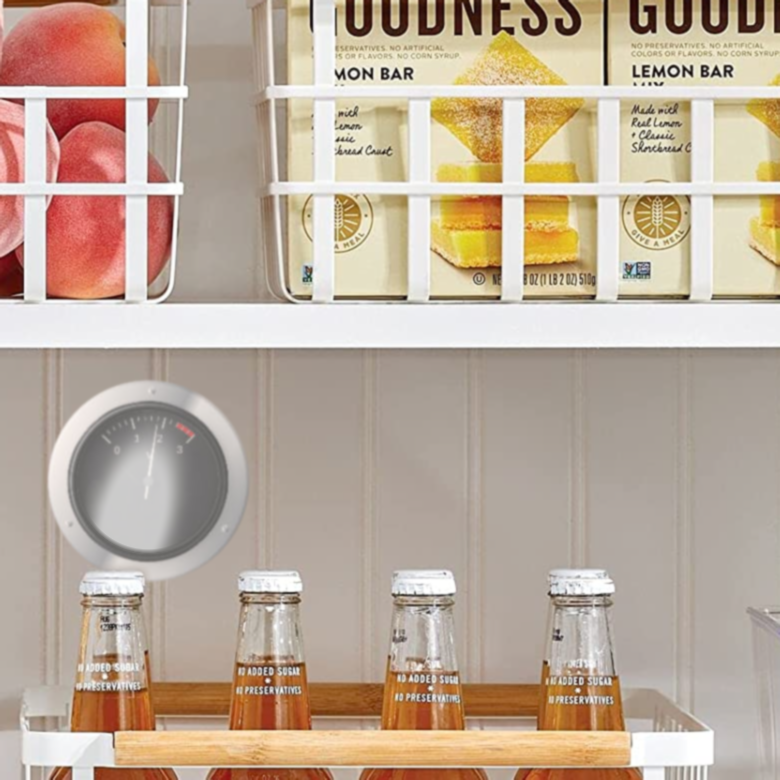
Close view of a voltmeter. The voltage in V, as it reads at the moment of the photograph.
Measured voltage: 1.8 V
